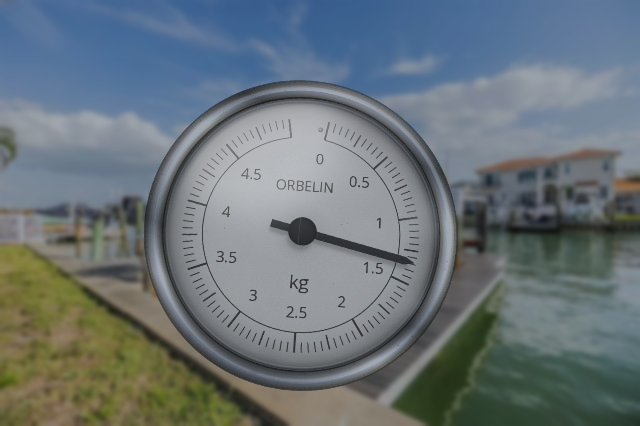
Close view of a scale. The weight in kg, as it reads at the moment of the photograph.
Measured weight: 1.35 kg
